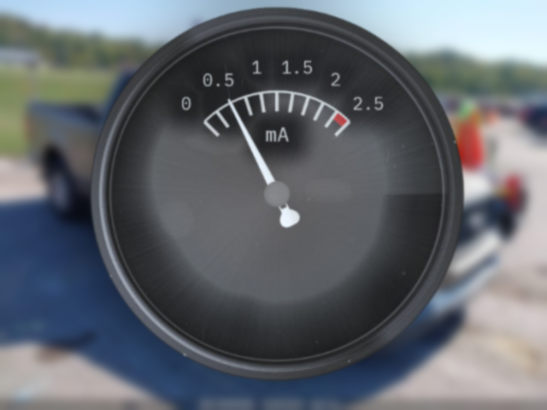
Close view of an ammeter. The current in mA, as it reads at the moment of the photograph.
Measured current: 0.5 mA
